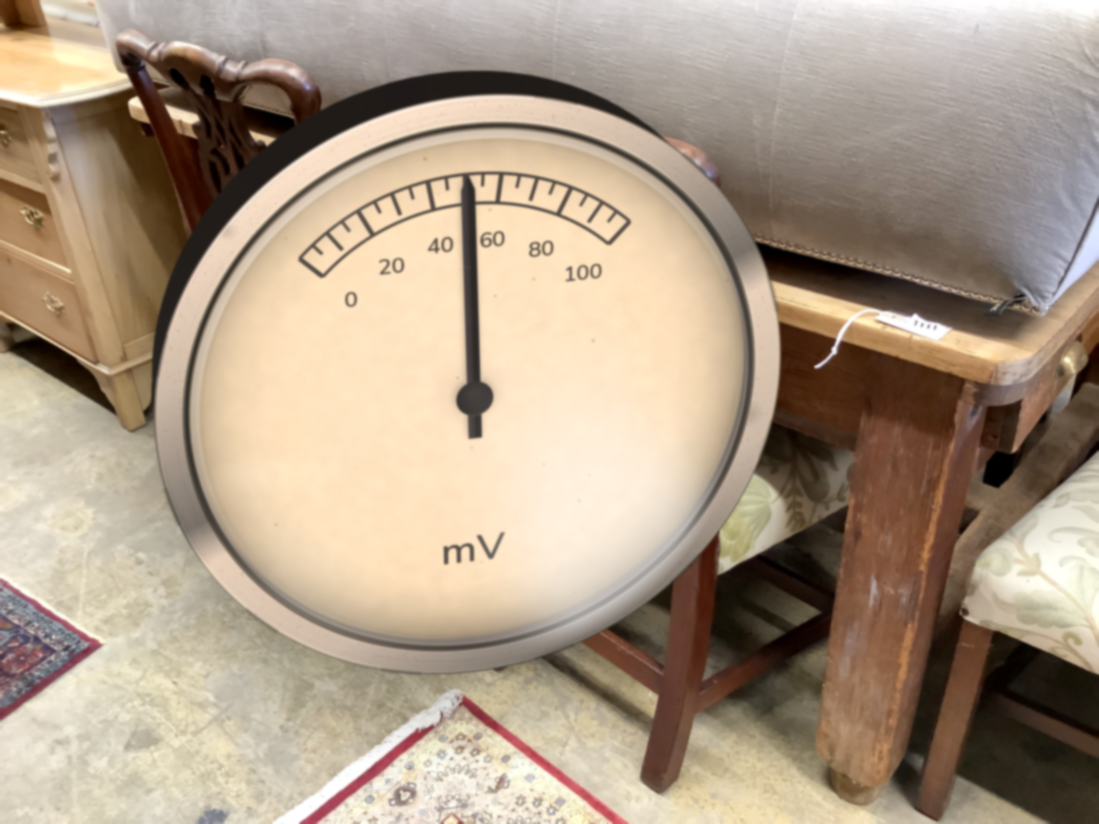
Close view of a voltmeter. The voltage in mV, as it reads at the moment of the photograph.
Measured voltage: 50 mV
